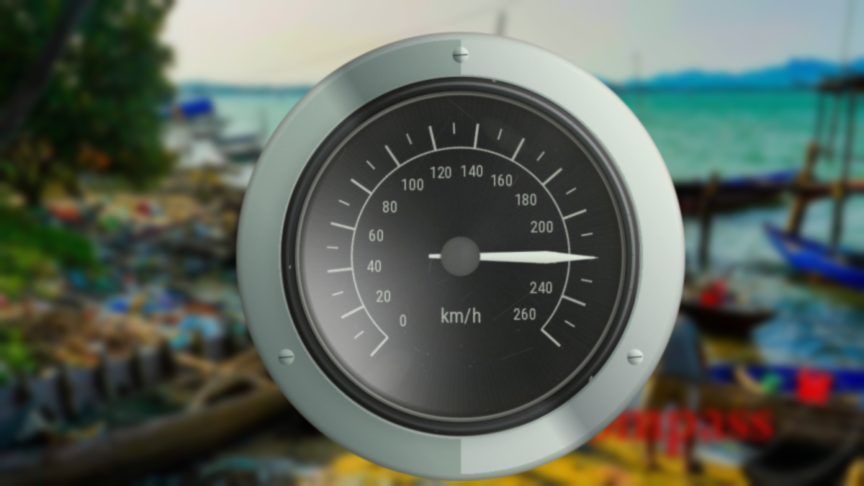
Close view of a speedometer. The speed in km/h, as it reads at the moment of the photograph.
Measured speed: 220 km/h
